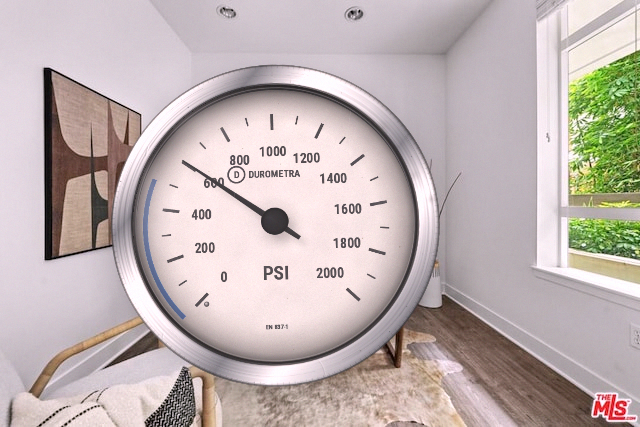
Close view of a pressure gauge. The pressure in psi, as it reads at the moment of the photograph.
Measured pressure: 600 psi
